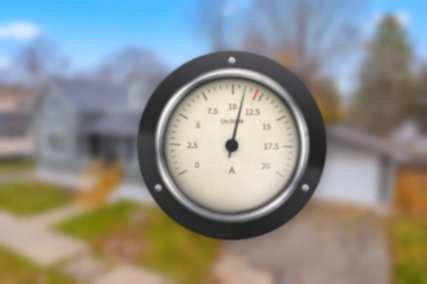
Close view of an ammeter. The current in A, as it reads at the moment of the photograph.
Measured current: 11 A
